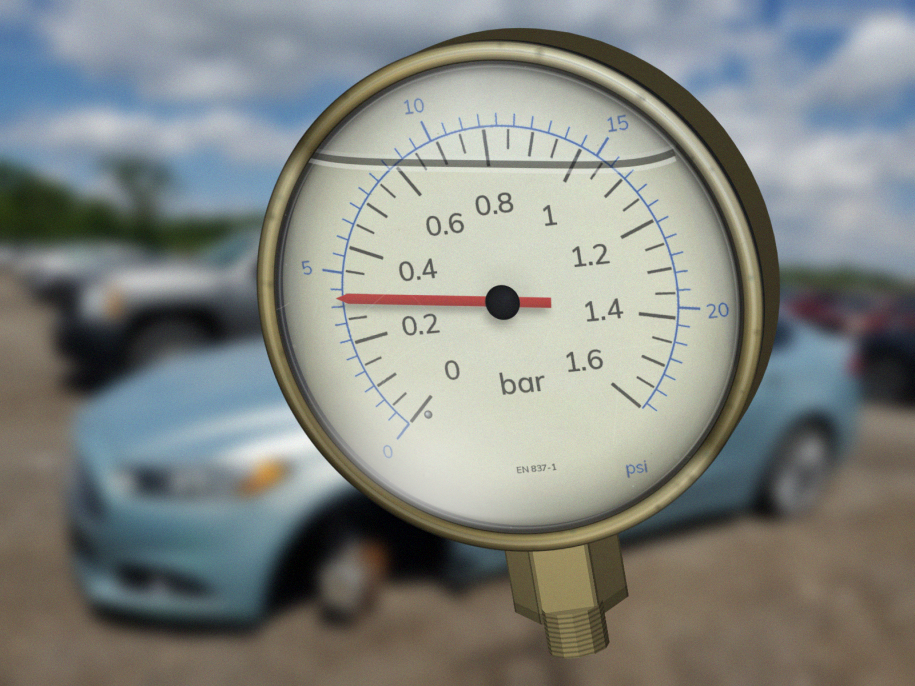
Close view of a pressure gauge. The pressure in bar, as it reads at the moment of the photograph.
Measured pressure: 0.3 bar
